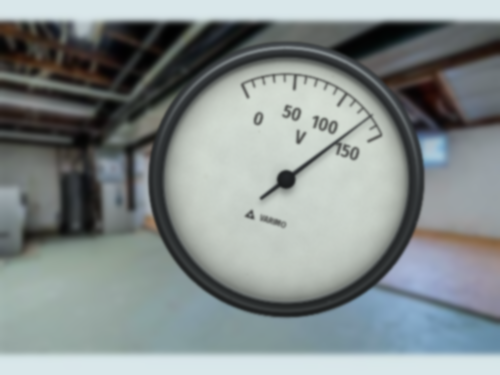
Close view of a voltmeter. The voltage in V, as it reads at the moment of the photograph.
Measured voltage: 130 V
